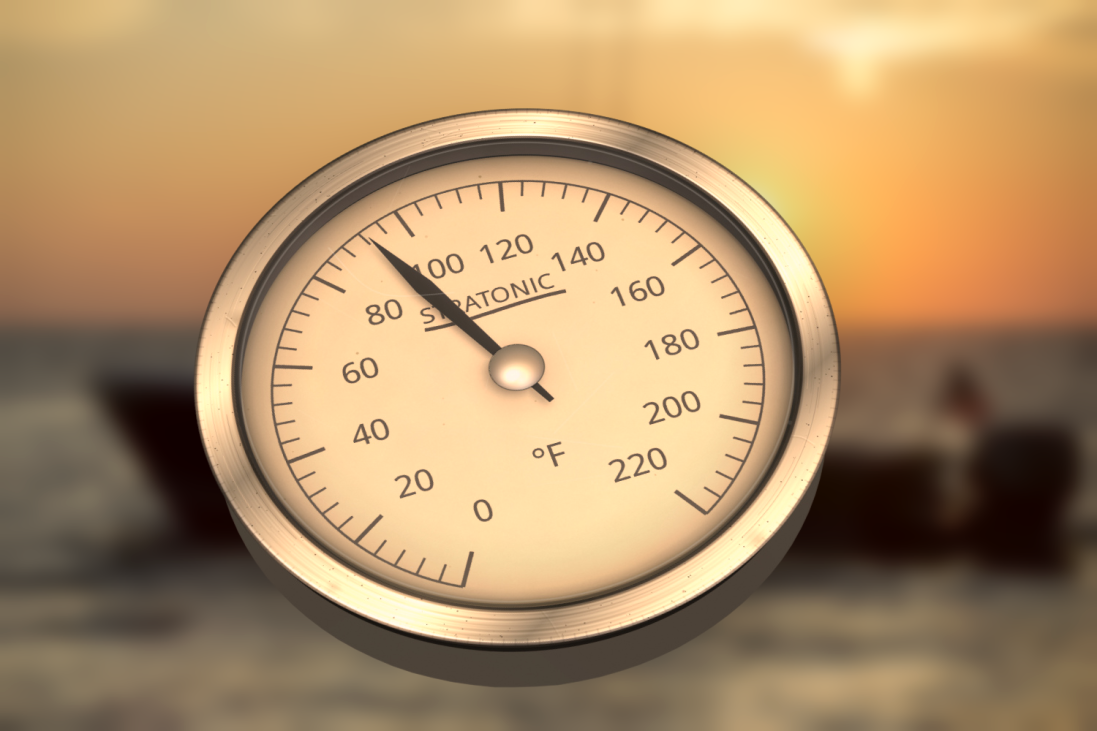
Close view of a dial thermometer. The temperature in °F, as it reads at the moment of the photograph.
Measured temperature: 92 °F
